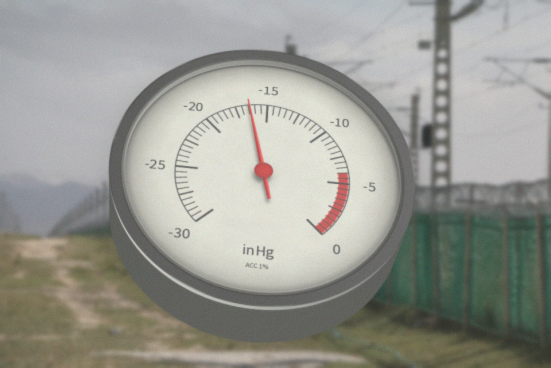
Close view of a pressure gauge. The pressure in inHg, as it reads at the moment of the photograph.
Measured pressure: -16.5 inHg
